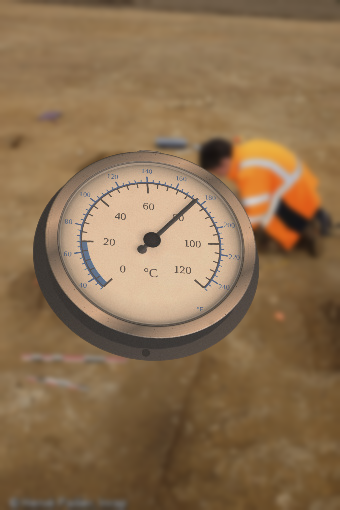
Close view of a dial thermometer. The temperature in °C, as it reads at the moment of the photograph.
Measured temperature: 80 °C
